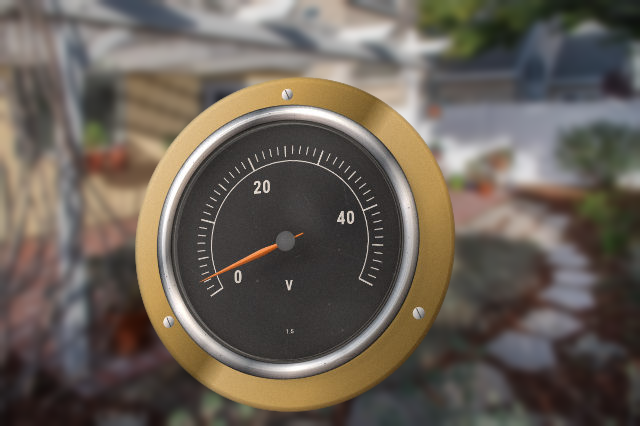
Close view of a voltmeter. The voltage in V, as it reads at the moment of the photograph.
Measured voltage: 2 V
